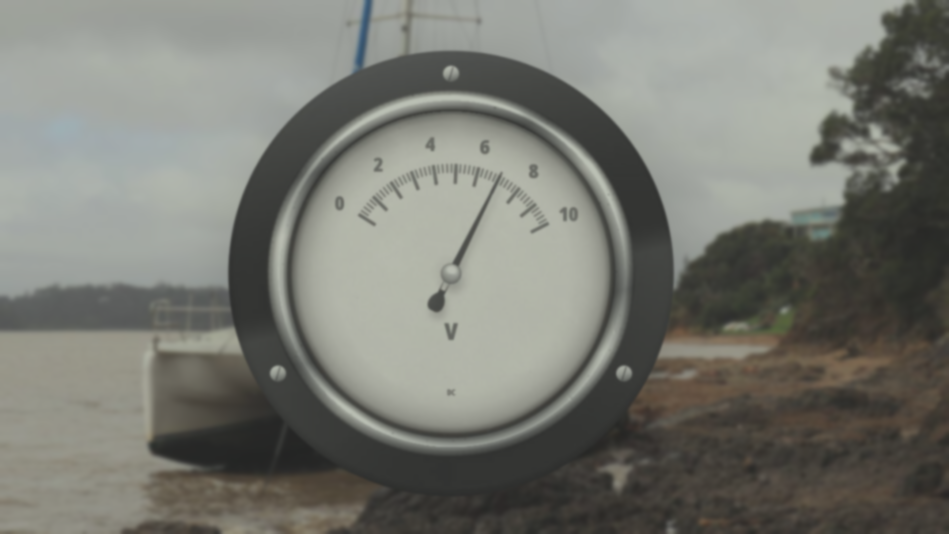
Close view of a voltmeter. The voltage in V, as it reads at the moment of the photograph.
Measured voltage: 7 V
